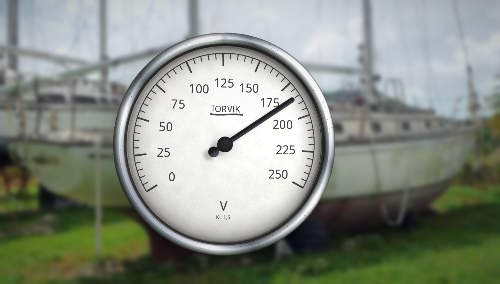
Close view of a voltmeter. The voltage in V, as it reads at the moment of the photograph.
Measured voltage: 185 V
